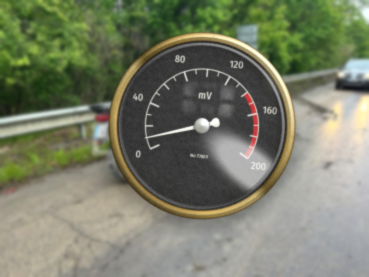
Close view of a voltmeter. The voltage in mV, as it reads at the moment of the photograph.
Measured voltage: 10 mV
